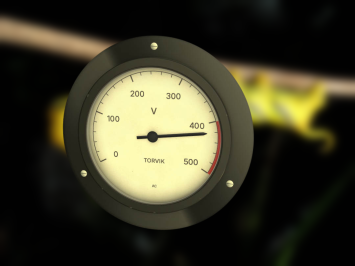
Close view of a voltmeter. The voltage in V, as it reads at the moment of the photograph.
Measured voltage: 420 V
